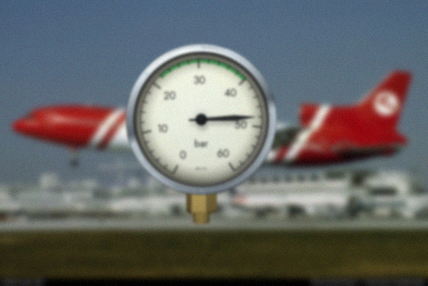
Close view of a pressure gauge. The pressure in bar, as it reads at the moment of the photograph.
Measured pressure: 48 bar
